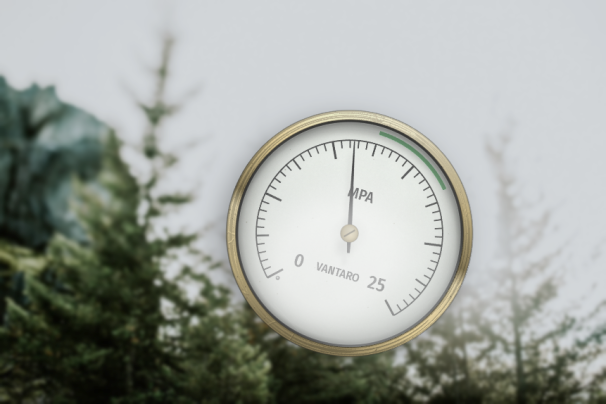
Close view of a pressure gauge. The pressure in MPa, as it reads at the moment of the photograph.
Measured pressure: 11.25 MPa
